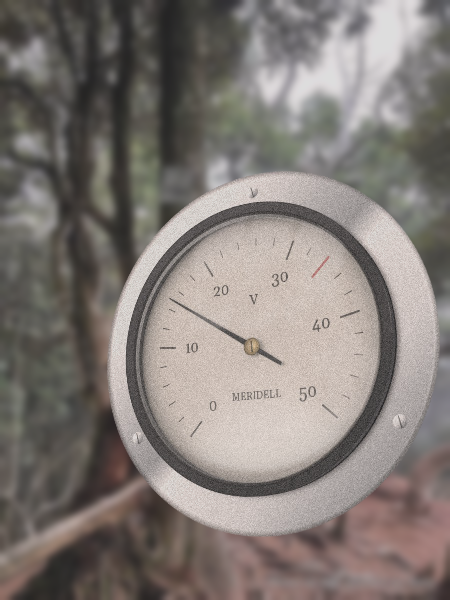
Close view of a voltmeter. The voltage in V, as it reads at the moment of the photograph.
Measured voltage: 15 V
